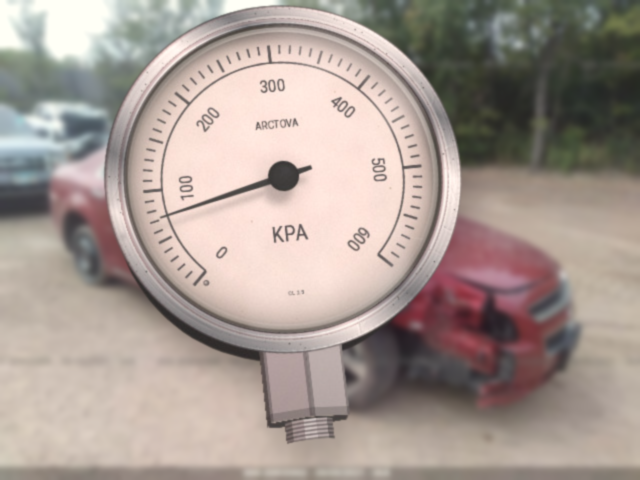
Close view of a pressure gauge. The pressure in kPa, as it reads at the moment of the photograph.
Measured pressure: 70 kPa
